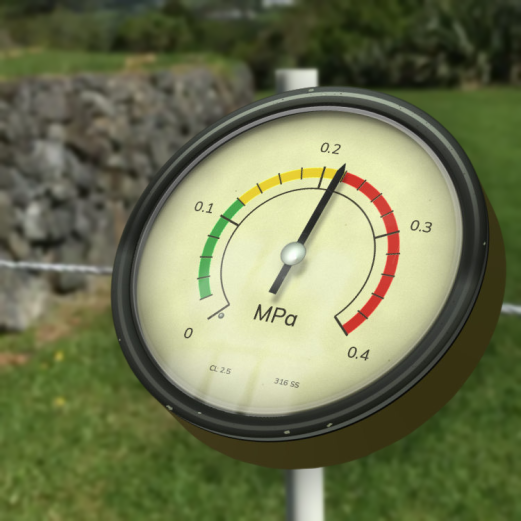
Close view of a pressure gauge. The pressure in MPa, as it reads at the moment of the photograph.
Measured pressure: 0.22 MPa
